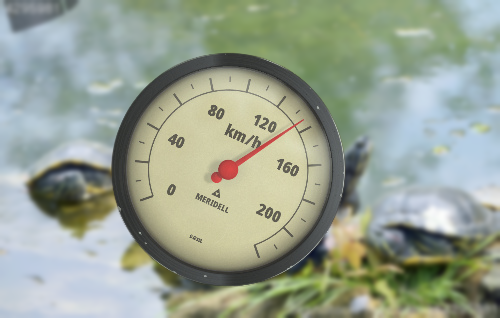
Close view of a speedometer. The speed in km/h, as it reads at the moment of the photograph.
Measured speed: 135 km/h
